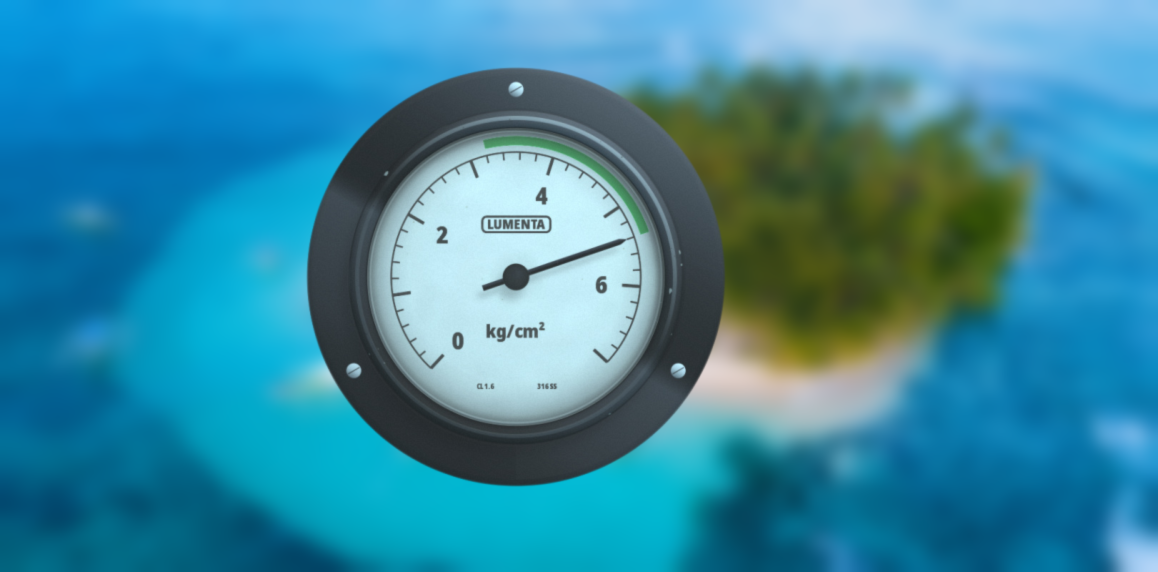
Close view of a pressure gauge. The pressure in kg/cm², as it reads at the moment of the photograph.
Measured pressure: 5.4 kg/cm²
